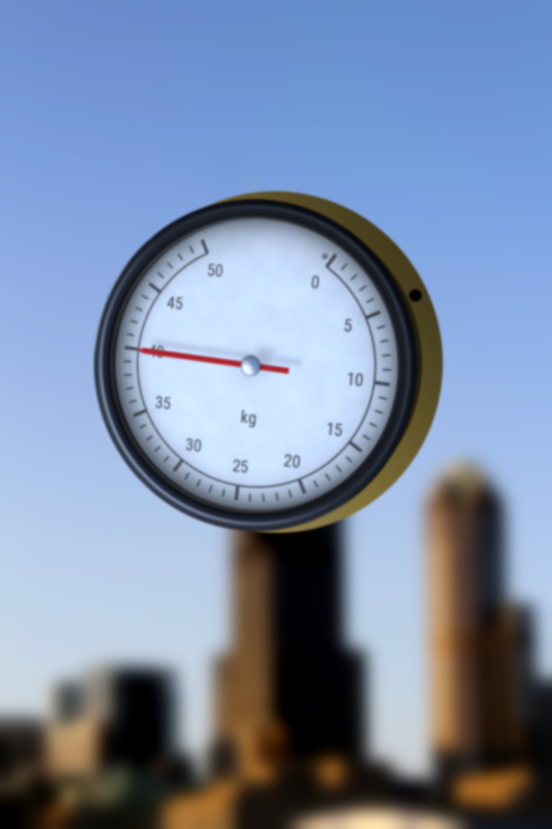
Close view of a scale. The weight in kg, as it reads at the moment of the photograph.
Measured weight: 40 kg
